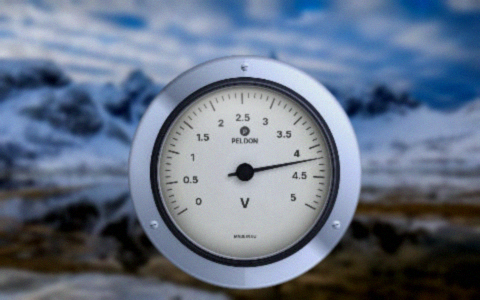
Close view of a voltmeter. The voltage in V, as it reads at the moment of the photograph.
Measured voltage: 4.2 V
